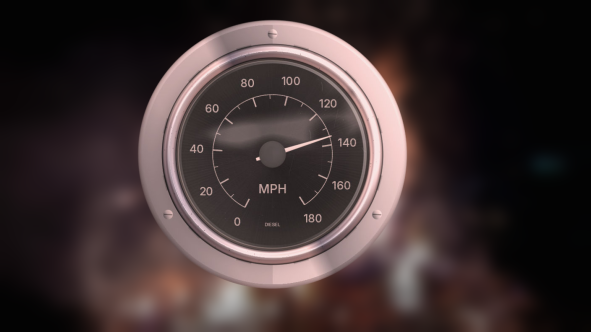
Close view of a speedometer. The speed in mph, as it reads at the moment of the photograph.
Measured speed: 135 mph
